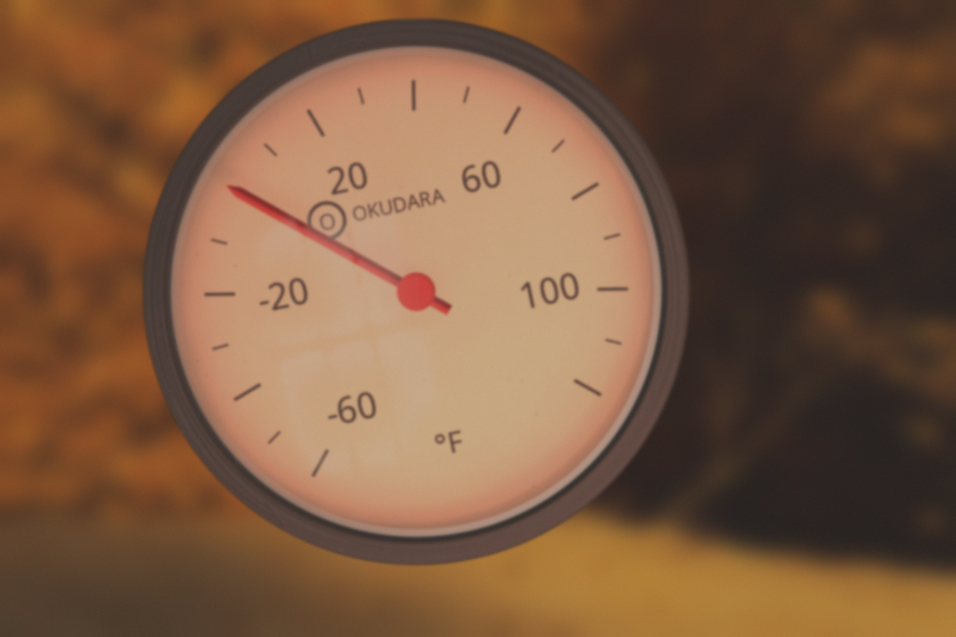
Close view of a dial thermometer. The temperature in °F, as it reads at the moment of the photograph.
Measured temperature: 0 °F
